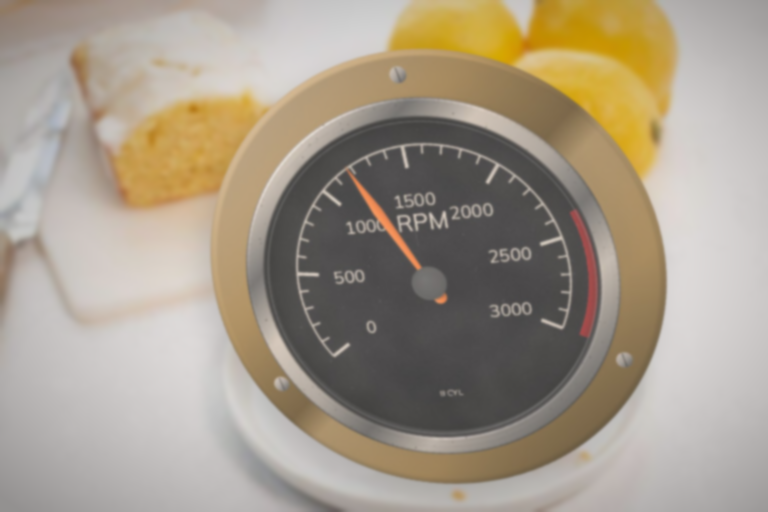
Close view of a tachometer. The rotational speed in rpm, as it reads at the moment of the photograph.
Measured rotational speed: 1200 rpm
